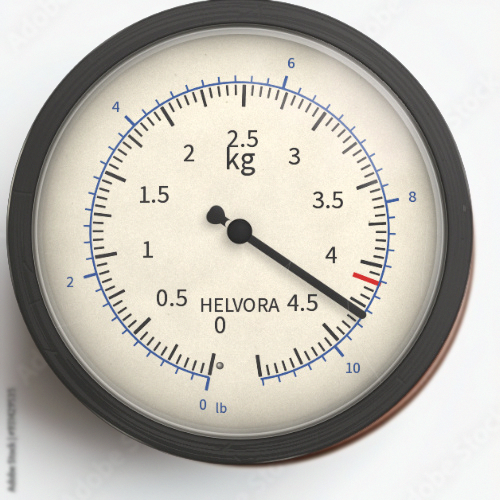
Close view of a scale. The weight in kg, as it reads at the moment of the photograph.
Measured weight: 4.3 kg
